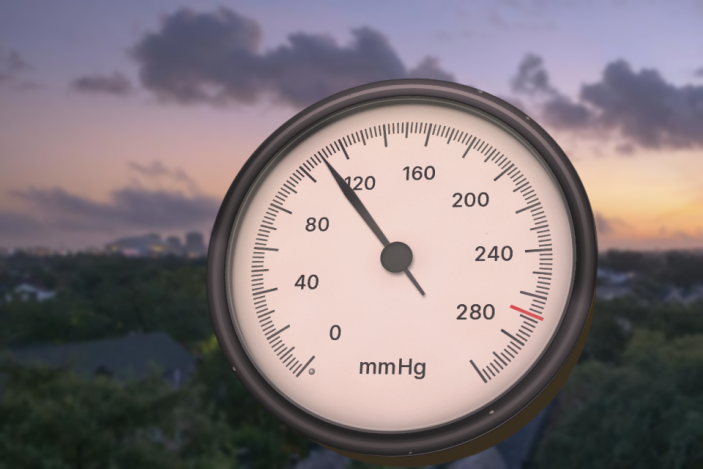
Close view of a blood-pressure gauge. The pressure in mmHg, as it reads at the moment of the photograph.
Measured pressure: 110 mmHg
